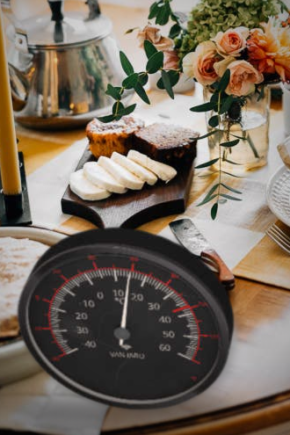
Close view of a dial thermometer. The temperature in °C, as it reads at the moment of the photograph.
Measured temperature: 15 °C
